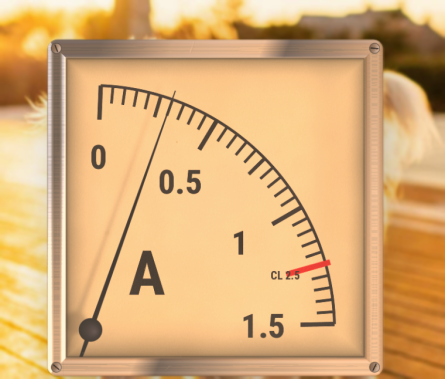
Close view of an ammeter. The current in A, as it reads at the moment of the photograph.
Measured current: 0.3 A
